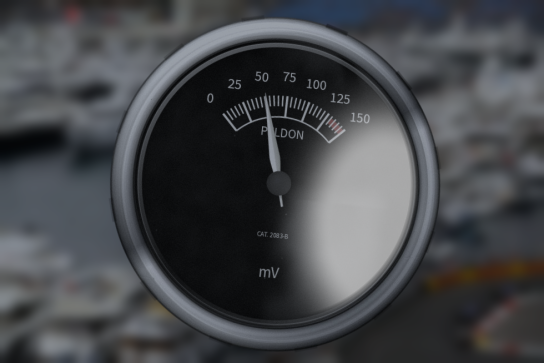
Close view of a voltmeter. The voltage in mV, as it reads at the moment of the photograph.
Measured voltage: 50 mV
